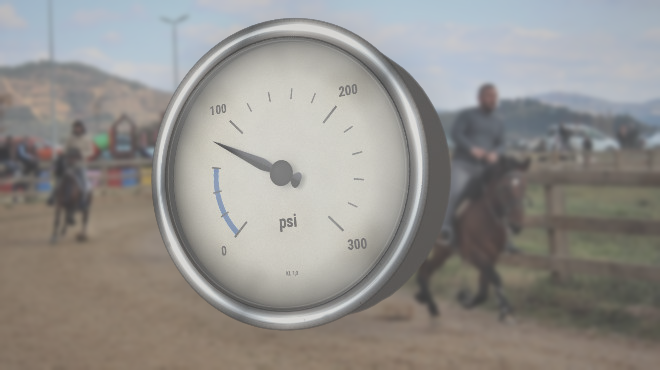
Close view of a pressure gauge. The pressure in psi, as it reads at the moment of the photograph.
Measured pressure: 80 psi
